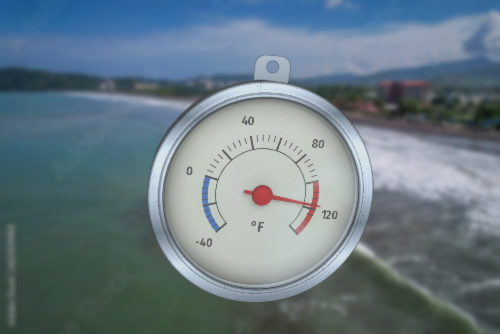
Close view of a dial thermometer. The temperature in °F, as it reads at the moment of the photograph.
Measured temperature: 116 °F
